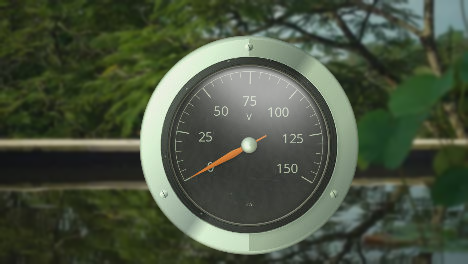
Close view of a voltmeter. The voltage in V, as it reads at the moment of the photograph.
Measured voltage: 0 V
